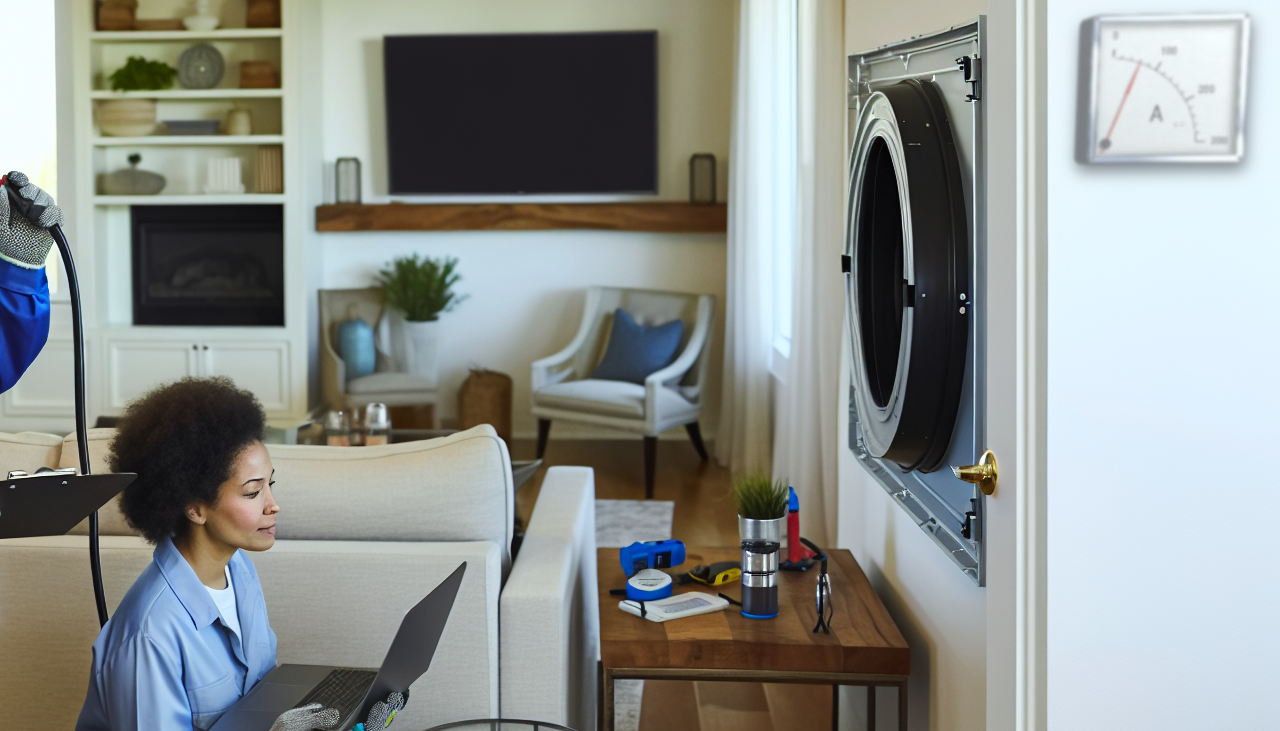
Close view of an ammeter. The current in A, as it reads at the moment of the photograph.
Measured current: 60 A
